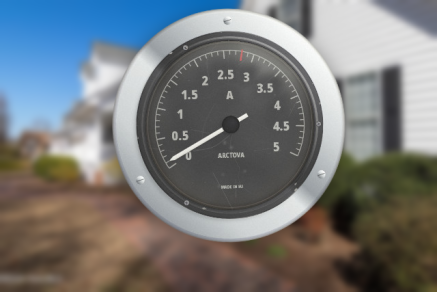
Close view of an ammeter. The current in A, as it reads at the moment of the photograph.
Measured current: 0.1 A
